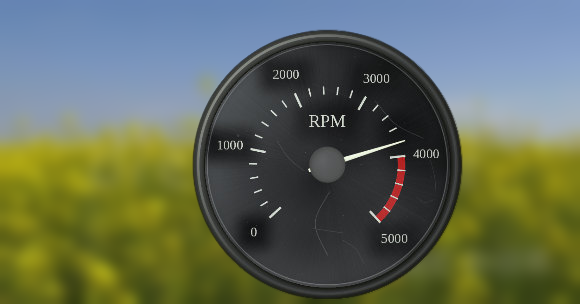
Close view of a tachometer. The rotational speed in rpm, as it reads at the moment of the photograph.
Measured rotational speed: 3800 rpm
